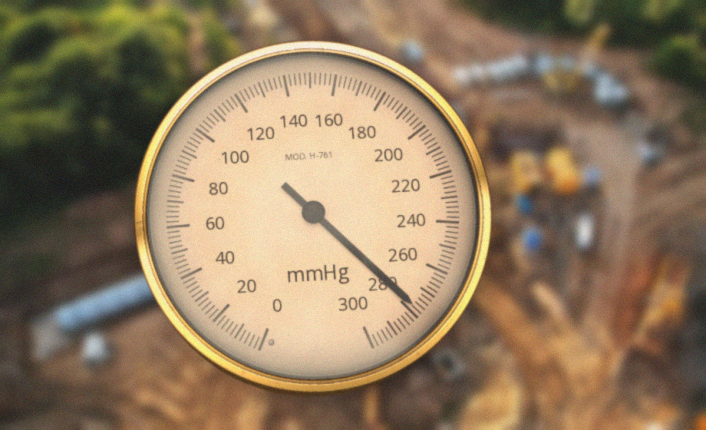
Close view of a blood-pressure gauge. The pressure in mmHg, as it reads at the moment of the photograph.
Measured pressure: 278 mmHg
